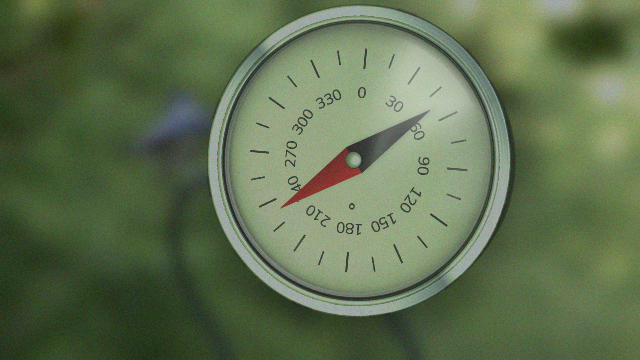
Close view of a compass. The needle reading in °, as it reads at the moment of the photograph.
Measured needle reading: 232.5 °
